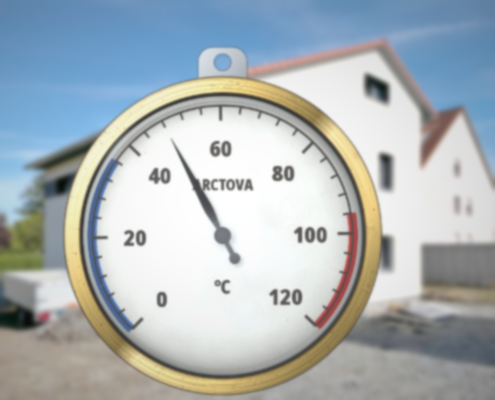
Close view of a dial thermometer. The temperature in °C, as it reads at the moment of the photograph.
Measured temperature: 48 °C
